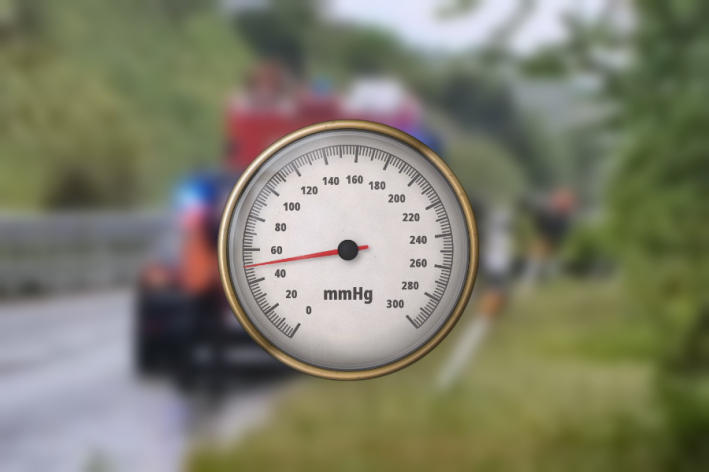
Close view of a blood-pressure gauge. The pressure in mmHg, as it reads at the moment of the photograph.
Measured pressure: 50 mmHg
